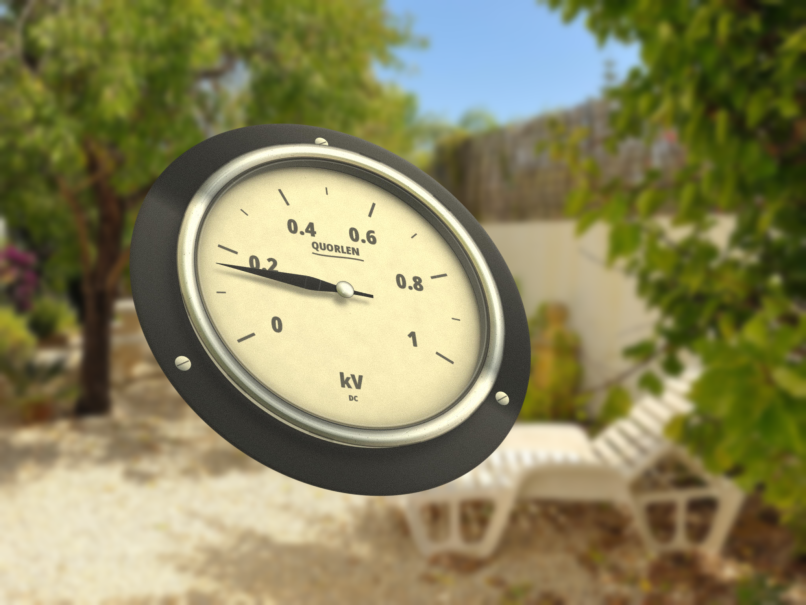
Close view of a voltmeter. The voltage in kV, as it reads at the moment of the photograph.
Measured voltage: 0.15 kV
